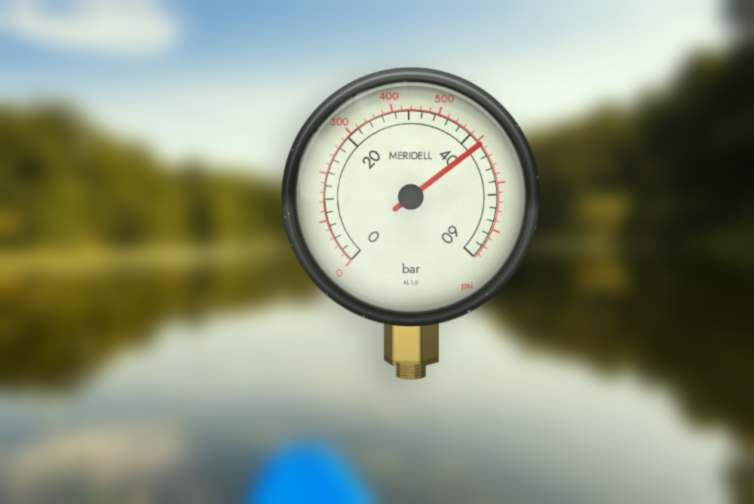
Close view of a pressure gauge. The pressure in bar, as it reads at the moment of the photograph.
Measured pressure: 42 bar
